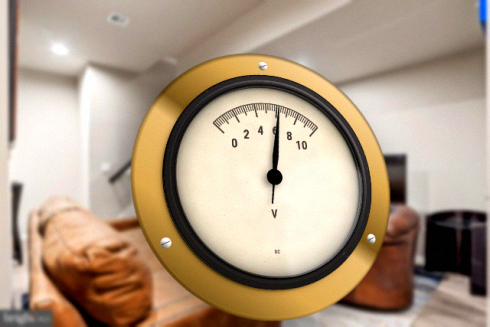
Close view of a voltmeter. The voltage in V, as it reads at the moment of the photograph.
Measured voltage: 6 V
